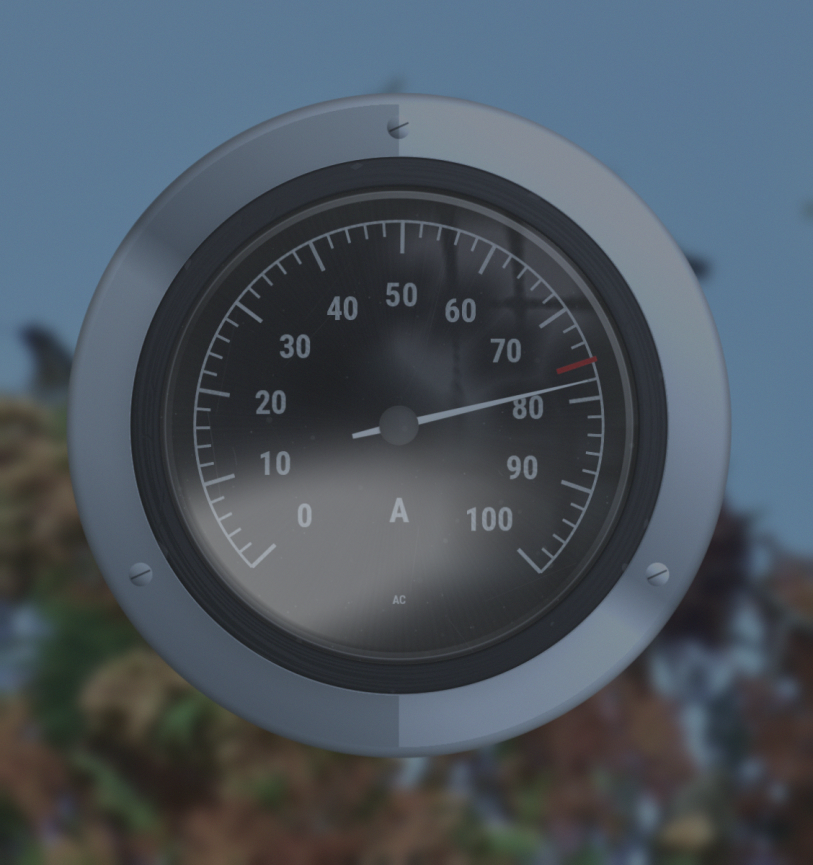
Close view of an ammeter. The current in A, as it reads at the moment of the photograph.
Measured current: 78 A
